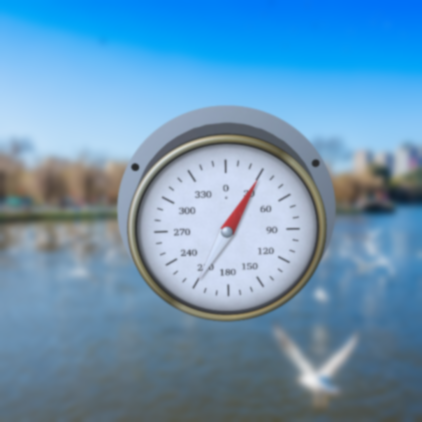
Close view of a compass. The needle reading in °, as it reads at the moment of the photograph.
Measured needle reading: 30 °
